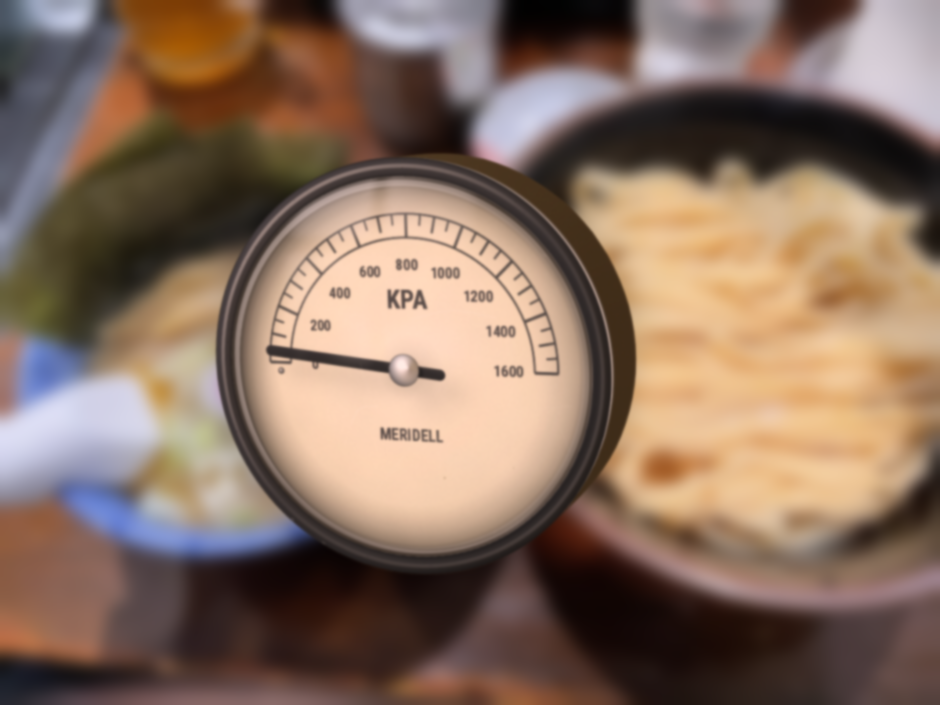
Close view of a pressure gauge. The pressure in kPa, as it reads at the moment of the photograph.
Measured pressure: 50 kPa
